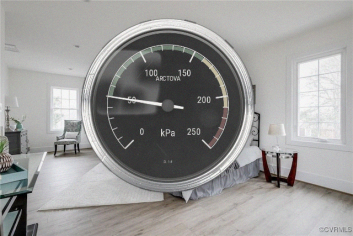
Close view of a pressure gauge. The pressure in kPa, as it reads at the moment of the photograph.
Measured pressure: 50 kPa
